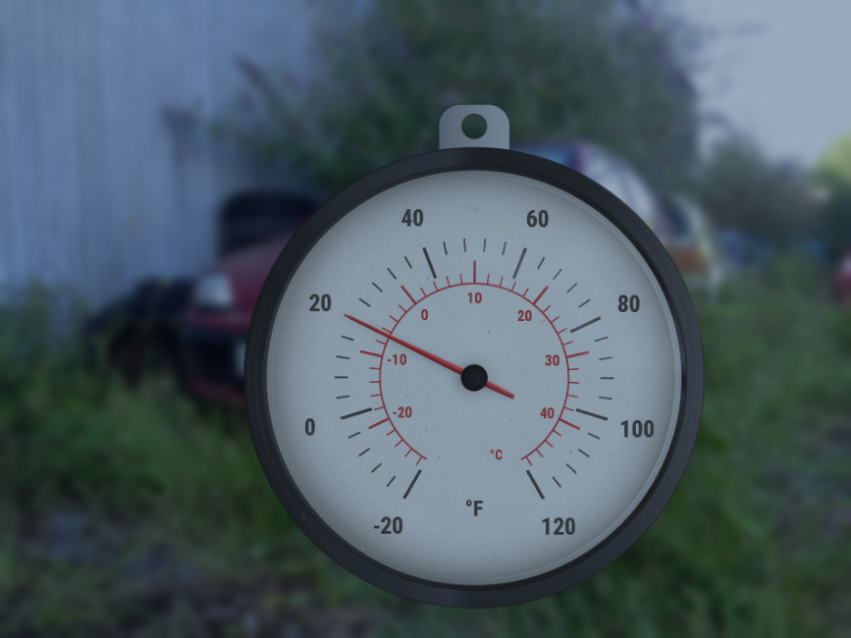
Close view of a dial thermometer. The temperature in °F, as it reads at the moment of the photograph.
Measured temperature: 20 °F
